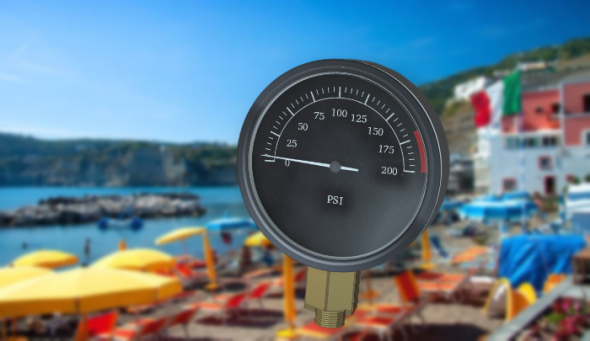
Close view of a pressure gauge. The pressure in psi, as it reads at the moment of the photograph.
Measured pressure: 5 psi
